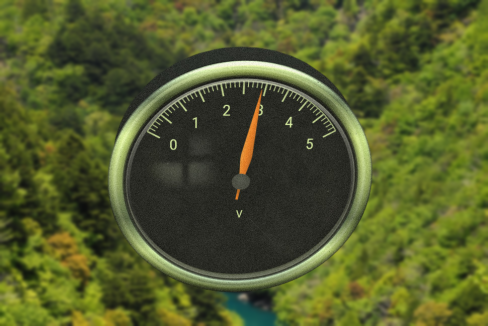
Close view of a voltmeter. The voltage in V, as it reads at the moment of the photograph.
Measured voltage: 2.9 V
